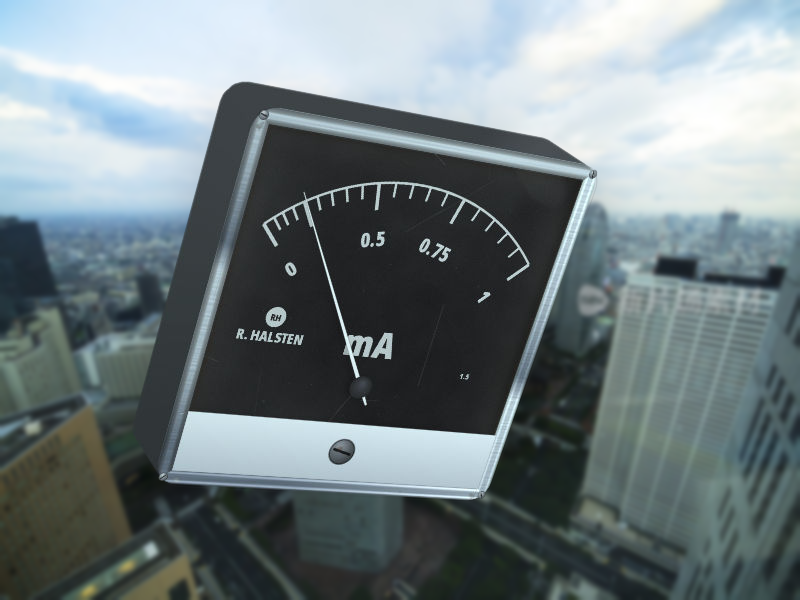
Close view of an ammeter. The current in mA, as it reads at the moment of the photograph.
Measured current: 0.25 mA
